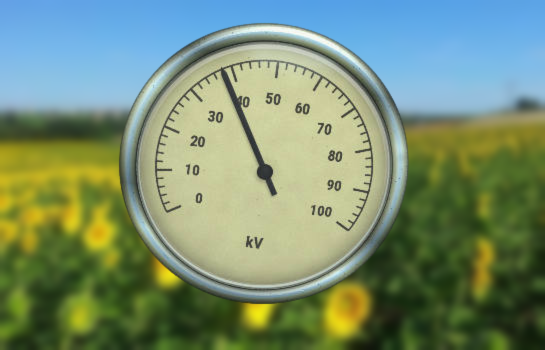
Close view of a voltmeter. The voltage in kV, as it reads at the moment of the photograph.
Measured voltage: 38 kV
